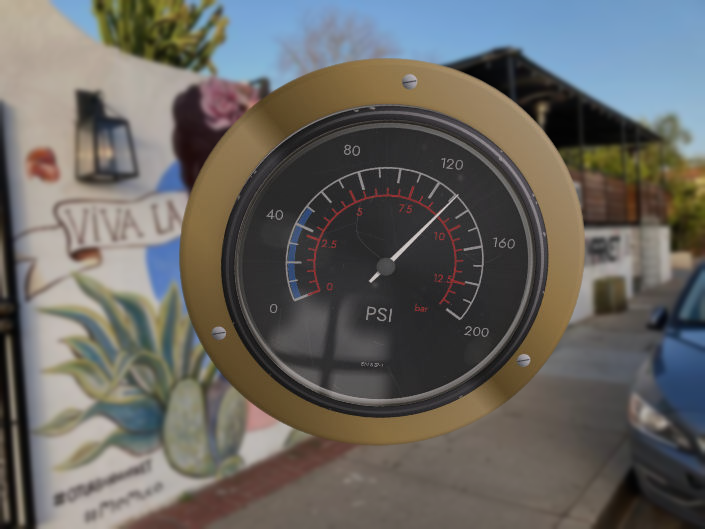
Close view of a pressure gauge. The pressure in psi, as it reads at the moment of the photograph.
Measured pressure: 130 psi
